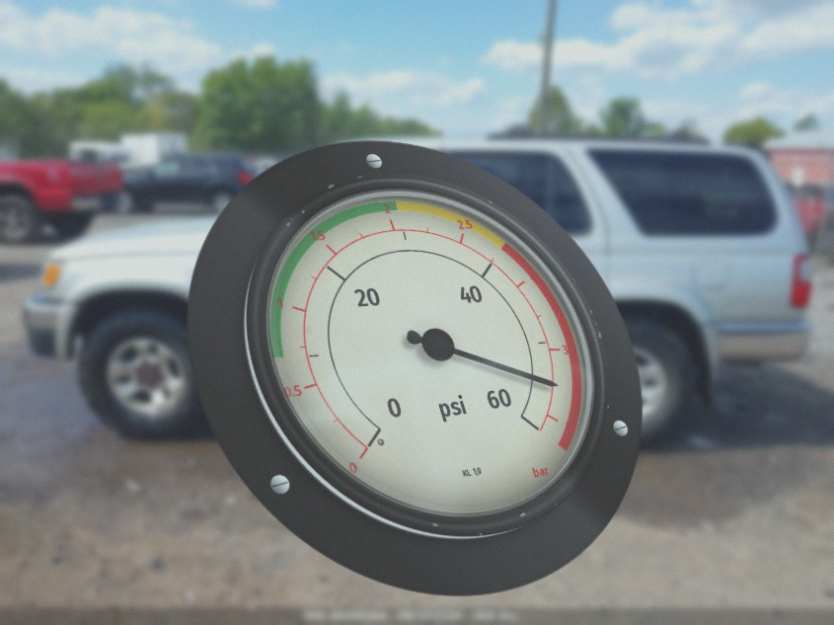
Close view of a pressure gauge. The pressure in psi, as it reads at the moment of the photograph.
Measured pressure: 55 psi
